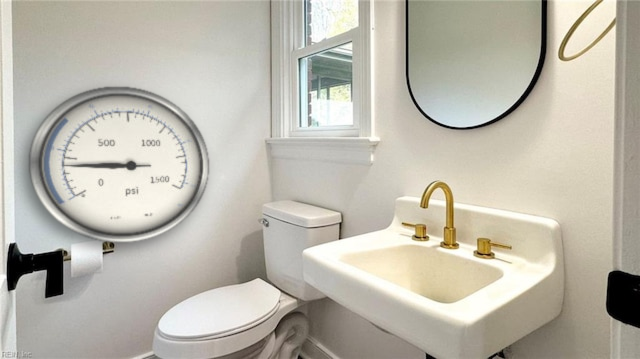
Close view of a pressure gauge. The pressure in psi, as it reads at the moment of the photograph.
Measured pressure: 200 psi
